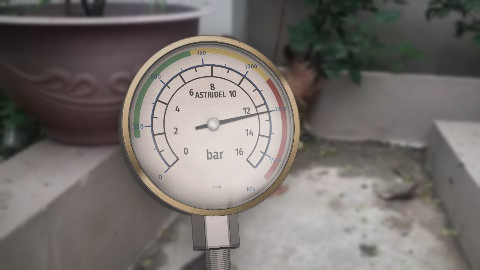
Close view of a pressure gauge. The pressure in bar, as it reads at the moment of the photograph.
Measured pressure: 12.5 bar
